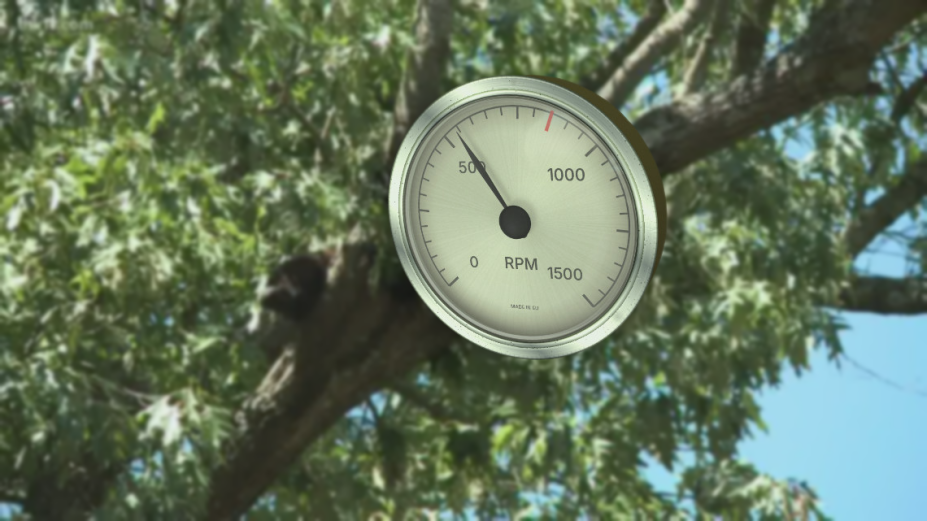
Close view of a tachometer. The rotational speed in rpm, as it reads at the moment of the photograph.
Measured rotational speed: 550 rpm
